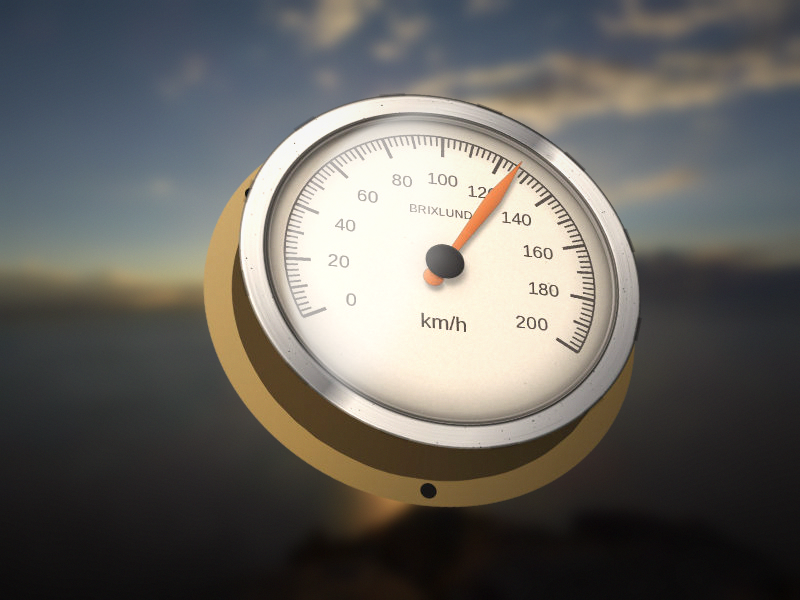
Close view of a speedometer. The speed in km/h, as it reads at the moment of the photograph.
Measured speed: 126 km/h
